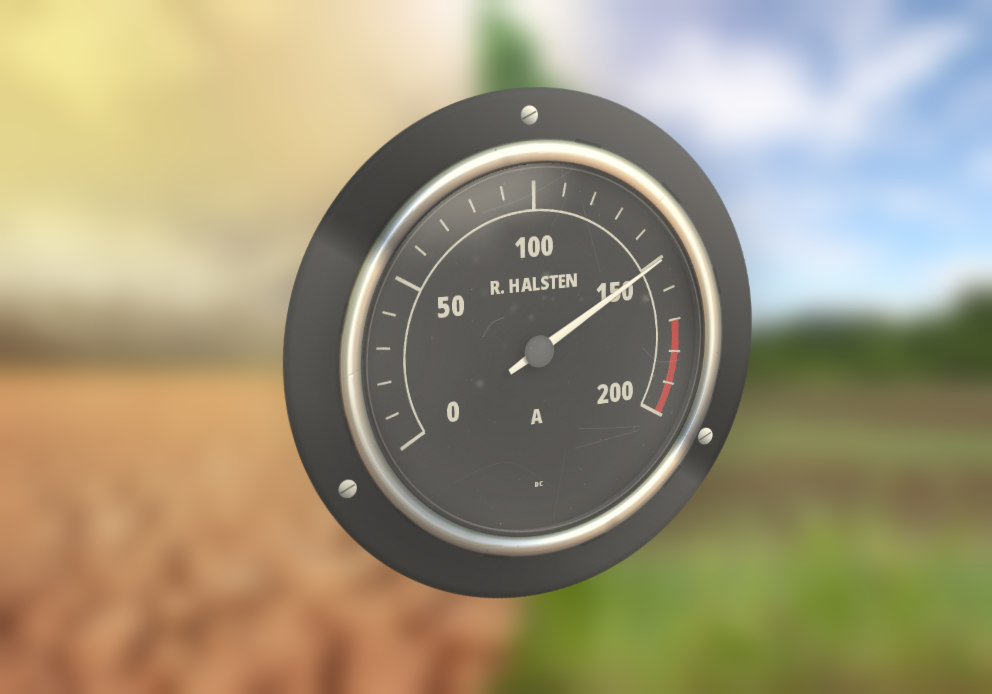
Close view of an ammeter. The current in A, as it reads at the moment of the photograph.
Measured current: 150 A
